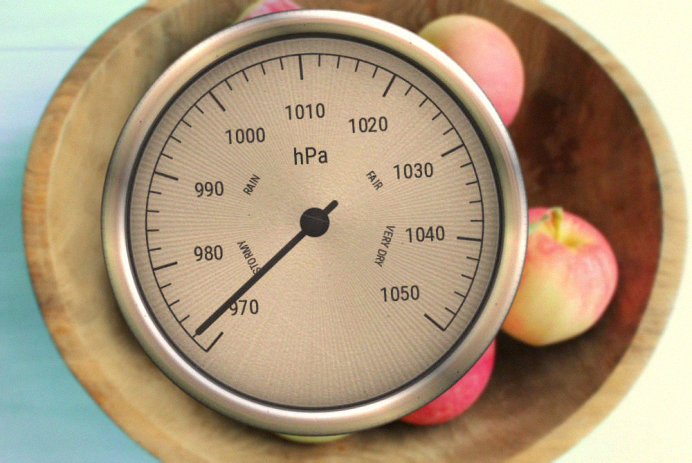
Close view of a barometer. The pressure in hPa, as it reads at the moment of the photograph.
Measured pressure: 972 hPa
